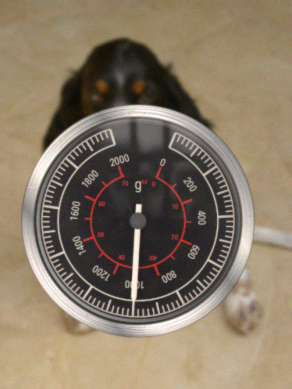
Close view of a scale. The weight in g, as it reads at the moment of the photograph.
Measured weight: 1000 g
